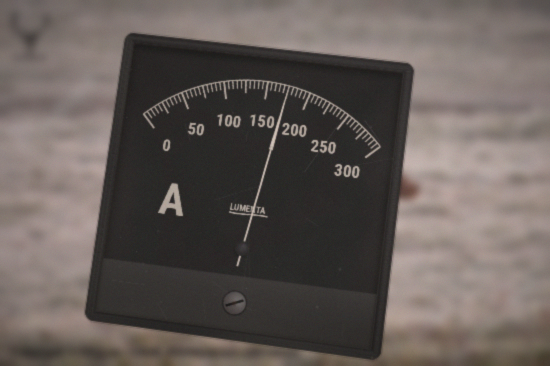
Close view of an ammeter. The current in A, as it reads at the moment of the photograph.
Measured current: 175 A
